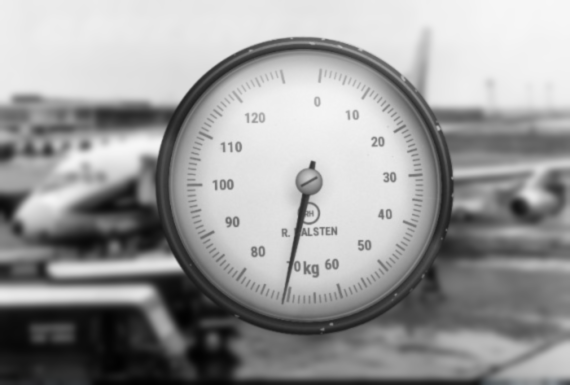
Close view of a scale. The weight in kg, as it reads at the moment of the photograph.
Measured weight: 71 kg
